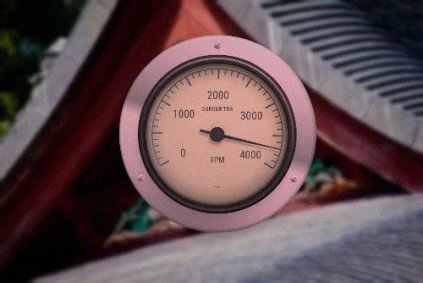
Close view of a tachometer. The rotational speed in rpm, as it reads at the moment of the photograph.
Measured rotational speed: 3700 rpm
